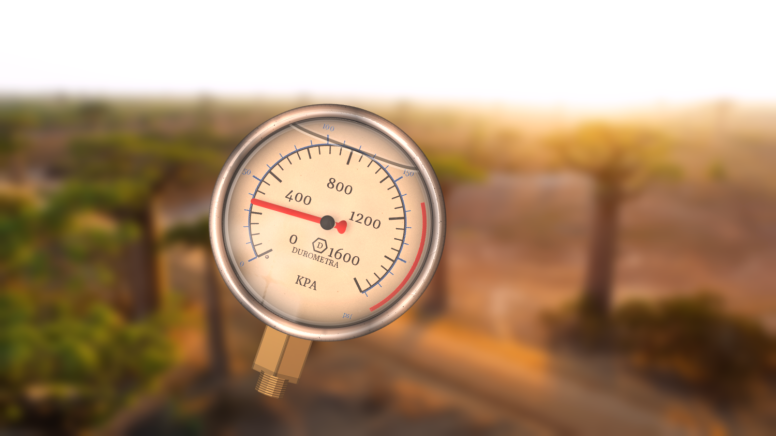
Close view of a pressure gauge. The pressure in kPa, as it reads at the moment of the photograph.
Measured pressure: 250 kPa
